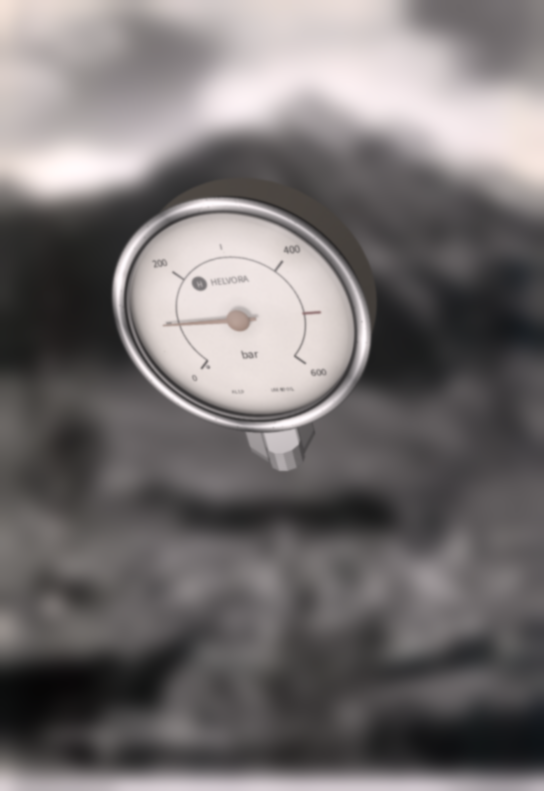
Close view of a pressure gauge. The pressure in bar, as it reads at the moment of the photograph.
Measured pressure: 100 bar
